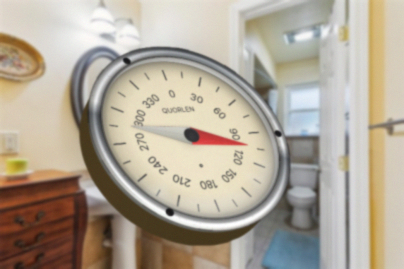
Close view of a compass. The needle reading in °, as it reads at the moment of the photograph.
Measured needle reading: 105 °
